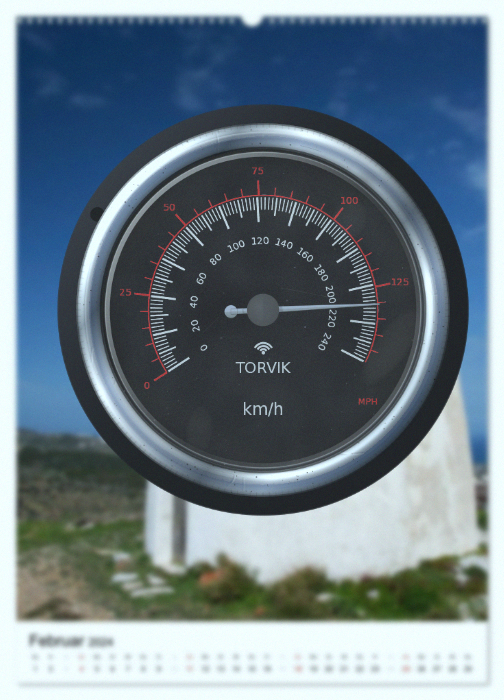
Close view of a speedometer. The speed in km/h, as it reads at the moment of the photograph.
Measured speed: 210 km/h
